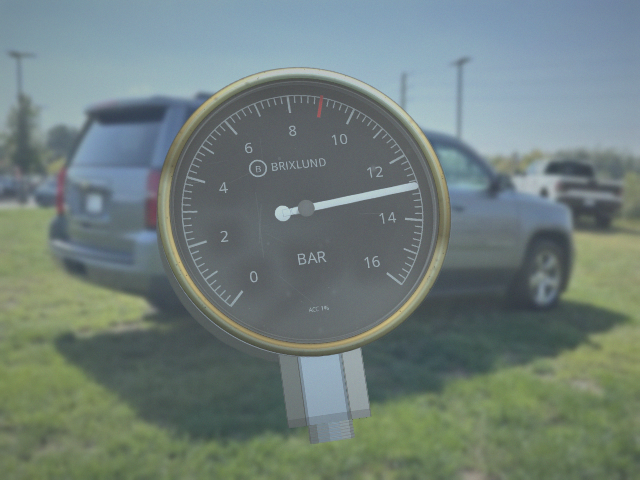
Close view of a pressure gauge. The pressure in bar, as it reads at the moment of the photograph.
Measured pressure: 13 bar
